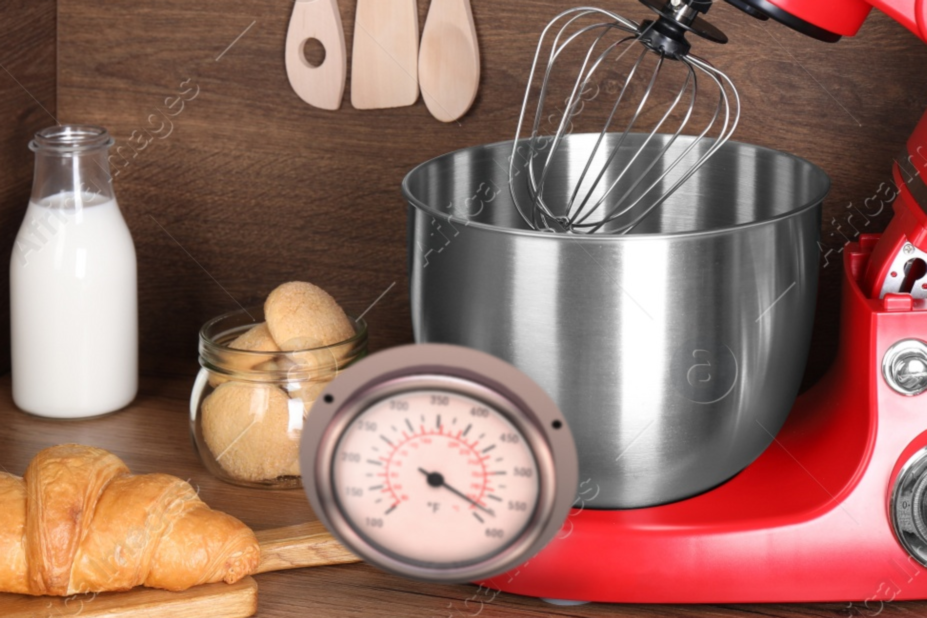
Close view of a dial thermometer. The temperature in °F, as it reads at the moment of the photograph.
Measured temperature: 575 °F
